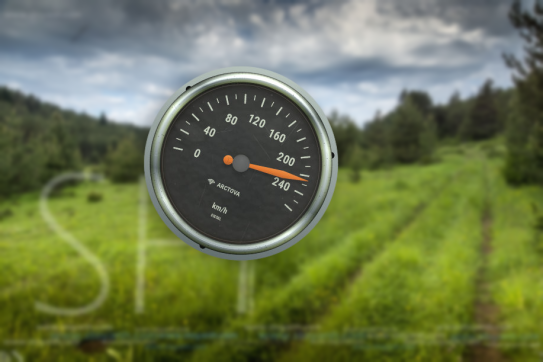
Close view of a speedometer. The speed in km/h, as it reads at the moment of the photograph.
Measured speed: 225 km/h
